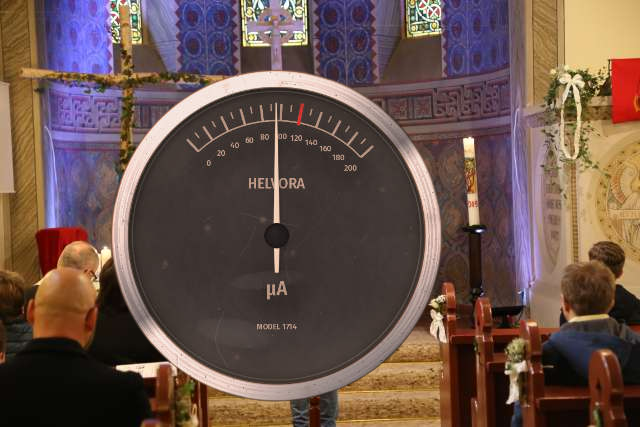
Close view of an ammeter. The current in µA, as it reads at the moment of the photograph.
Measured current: 95 µA
